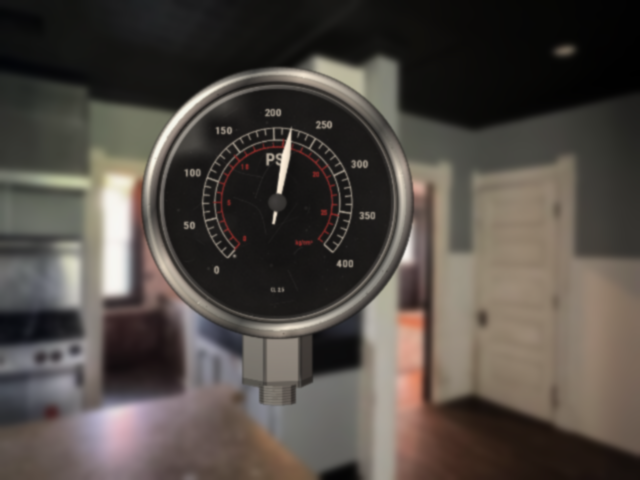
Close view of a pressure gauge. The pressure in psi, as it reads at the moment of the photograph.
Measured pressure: 220 psi
